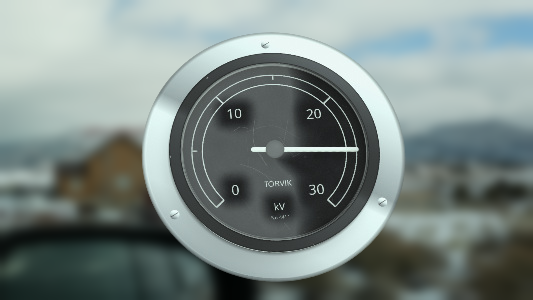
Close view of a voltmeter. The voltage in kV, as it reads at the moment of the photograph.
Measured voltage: 25 kV
